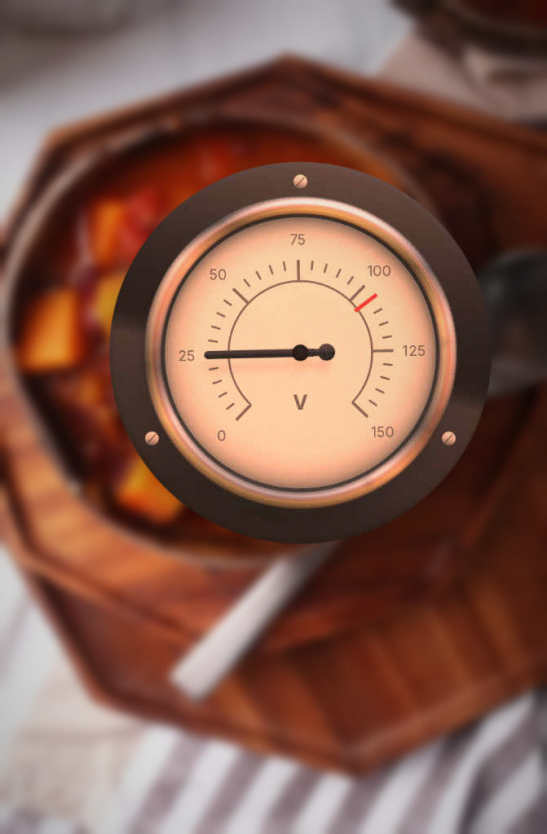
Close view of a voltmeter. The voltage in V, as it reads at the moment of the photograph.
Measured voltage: 25 V
